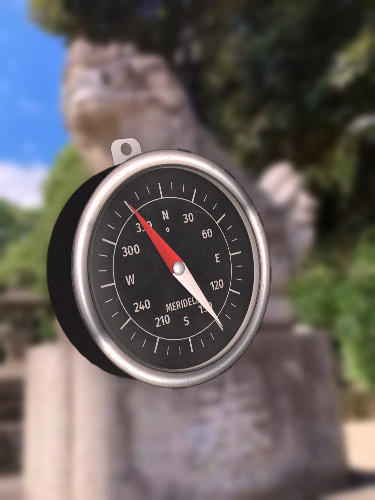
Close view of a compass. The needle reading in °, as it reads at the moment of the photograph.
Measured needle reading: 330 °
